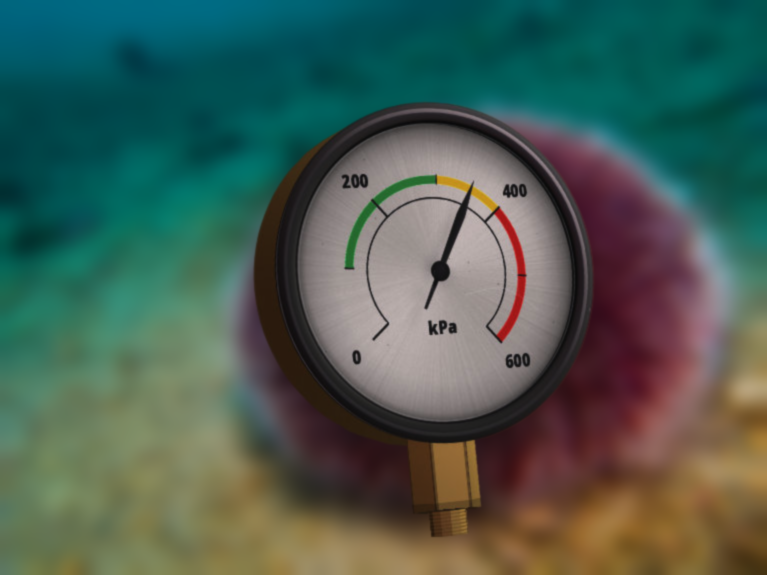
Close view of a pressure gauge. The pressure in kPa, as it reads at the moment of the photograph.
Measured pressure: 350 kPa
